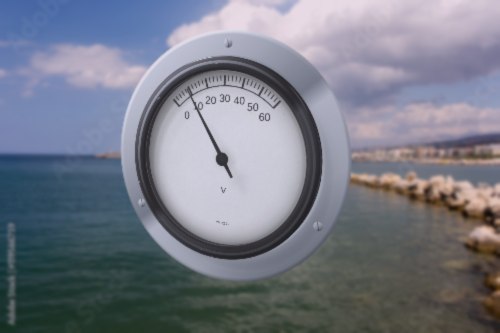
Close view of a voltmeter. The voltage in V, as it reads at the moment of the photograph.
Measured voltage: 10 V
